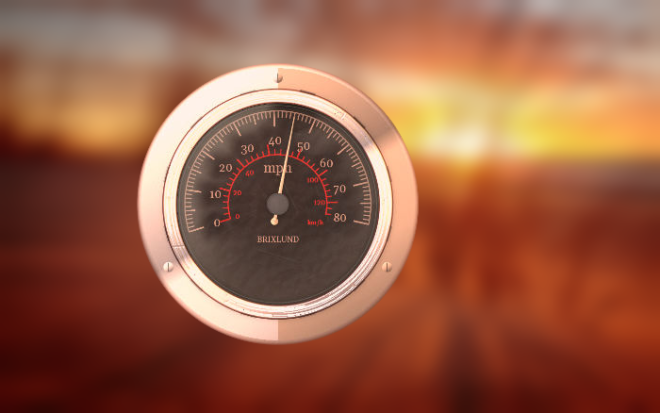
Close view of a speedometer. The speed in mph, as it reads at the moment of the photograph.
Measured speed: 45 mph
